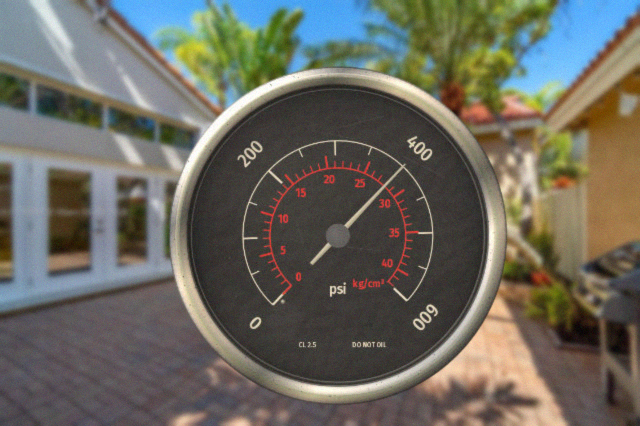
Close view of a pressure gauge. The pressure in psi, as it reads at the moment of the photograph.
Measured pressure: 400 psi
